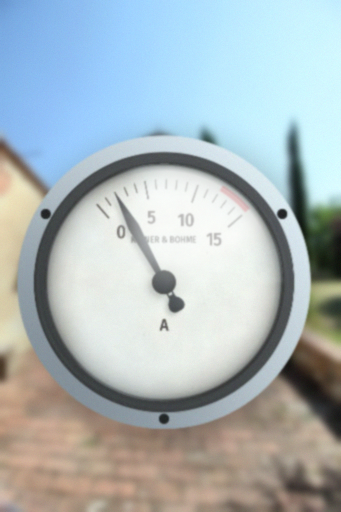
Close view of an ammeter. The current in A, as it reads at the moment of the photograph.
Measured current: 2 A
